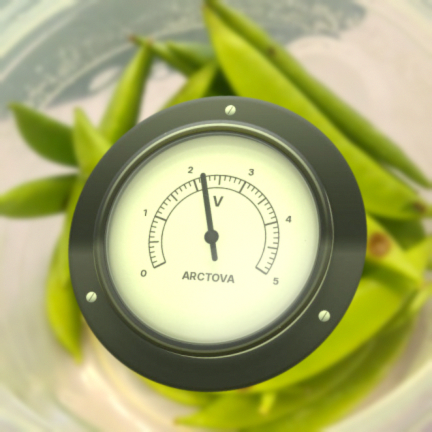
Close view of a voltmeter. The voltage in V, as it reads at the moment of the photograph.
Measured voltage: 2.2 V
